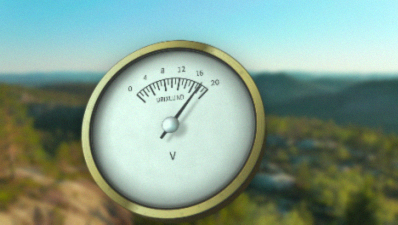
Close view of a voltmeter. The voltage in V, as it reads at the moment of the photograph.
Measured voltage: 18 V
